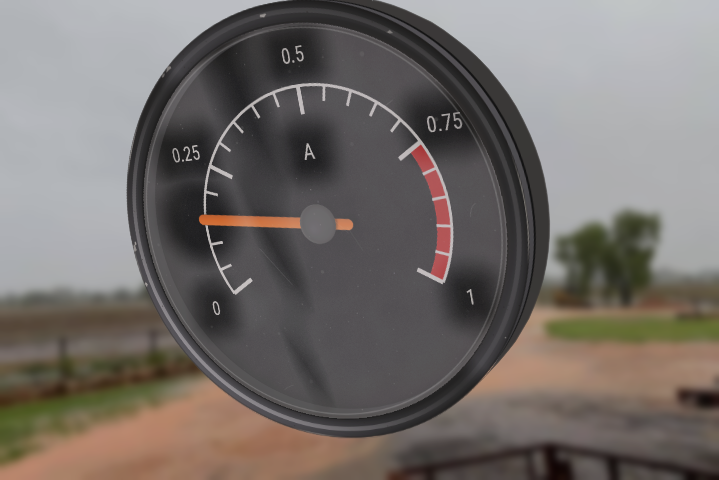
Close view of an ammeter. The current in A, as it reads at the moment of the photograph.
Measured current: 0.15 A
